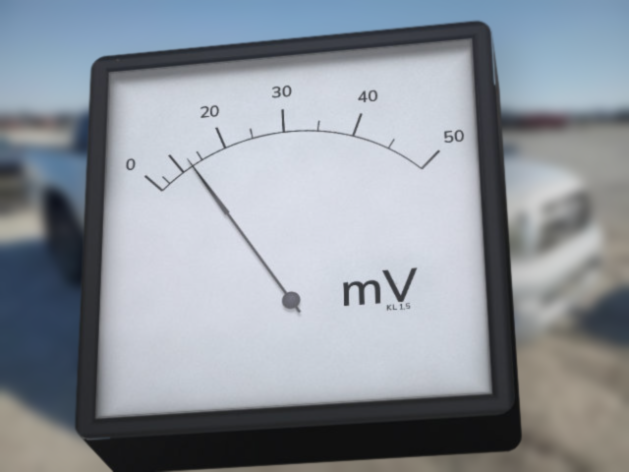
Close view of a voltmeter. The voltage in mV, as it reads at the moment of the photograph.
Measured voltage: 12.5 mV
